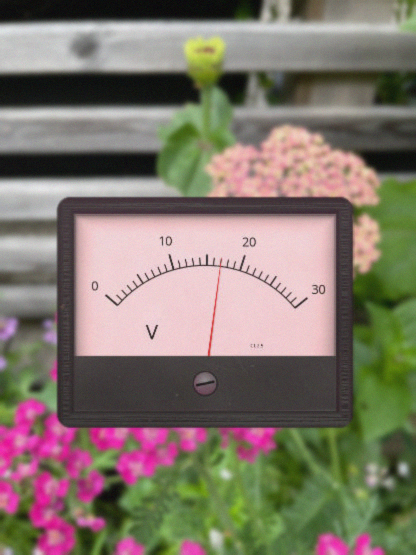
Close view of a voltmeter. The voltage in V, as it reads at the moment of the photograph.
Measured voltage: 17 V
